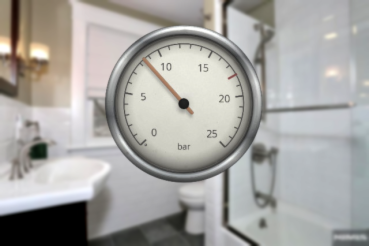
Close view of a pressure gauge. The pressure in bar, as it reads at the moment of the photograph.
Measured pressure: 8.5 bar
